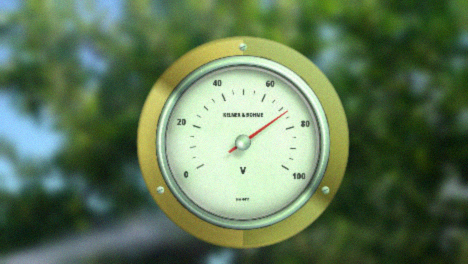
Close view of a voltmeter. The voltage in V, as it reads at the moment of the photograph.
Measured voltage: 72.5 V
